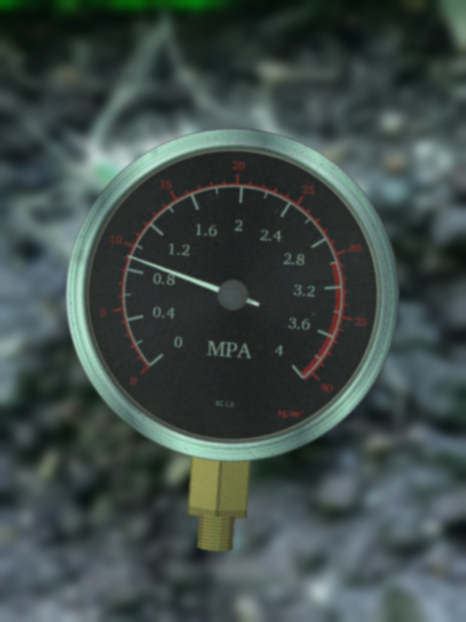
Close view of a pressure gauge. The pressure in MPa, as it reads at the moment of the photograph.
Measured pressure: 0.9 MPa
